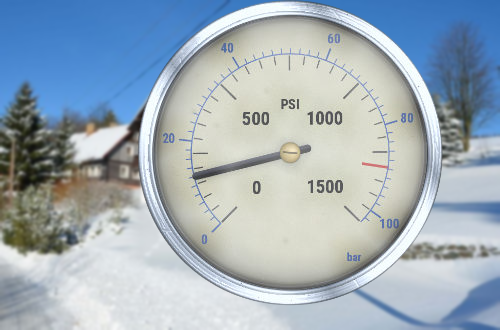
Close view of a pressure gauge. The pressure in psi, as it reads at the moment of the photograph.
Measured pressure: 175 psi
